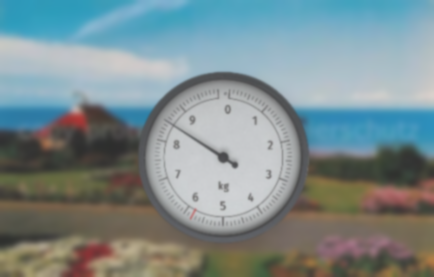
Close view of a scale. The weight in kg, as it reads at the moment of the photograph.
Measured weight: 8.5 kg
